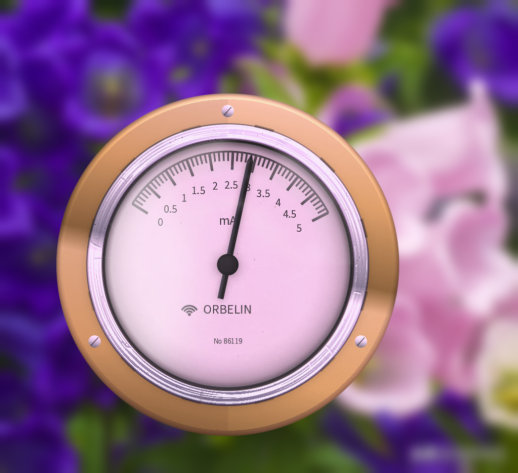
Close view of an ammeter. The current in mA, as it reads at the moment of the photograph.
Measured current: 2.9 mA
